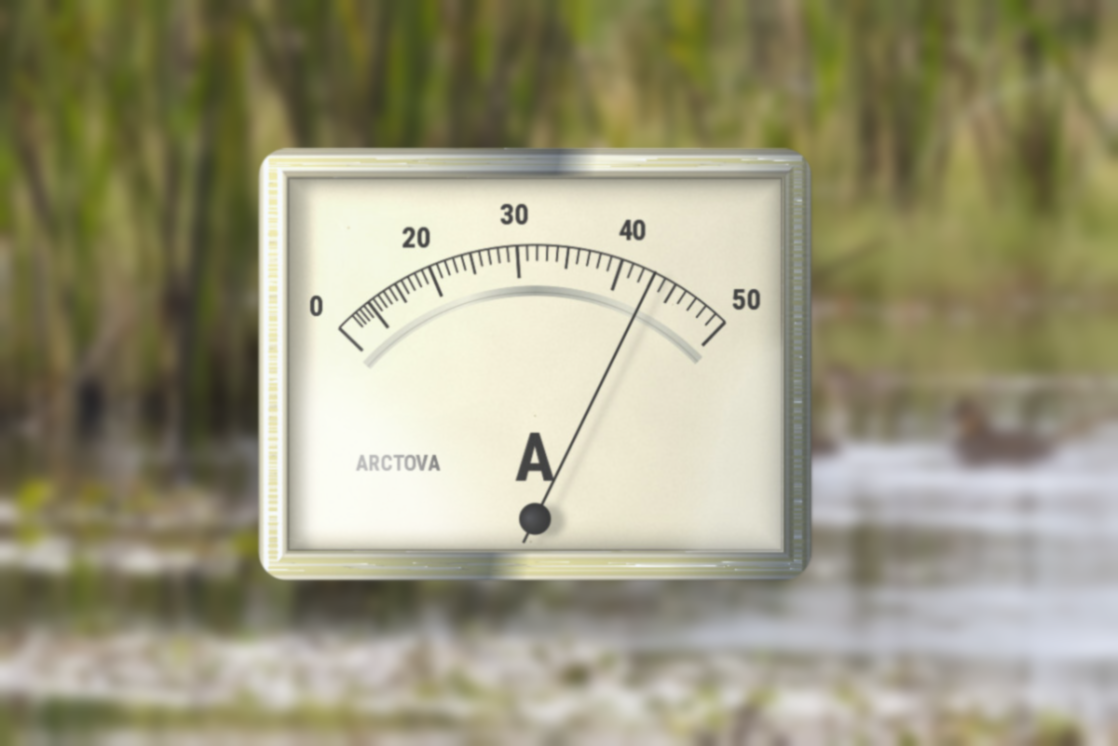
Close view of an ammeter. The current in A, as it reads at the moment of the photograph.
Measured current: 43 A
